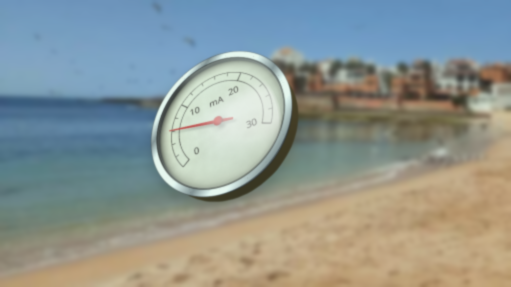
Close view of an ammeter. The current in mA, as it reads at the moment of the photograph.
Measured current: 6 mA
